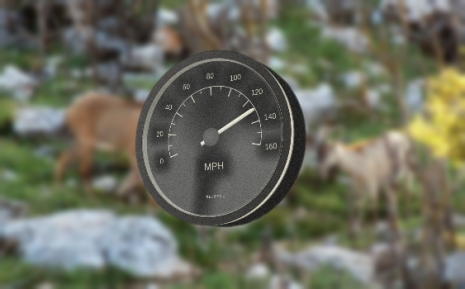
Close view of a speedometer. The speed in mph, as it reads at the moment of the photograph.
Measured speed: 130 mph
